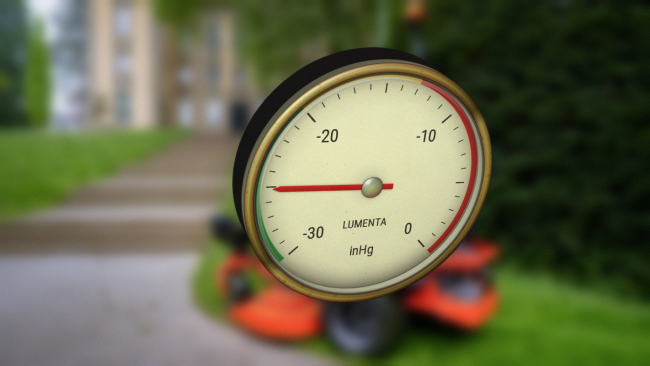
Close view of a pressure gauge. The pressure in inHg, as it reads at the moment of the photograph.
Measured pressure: -25 inHg
